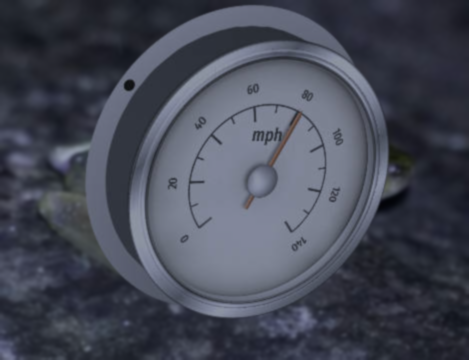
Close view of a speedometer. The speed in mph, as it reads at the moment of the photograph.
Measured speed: 80 mph
